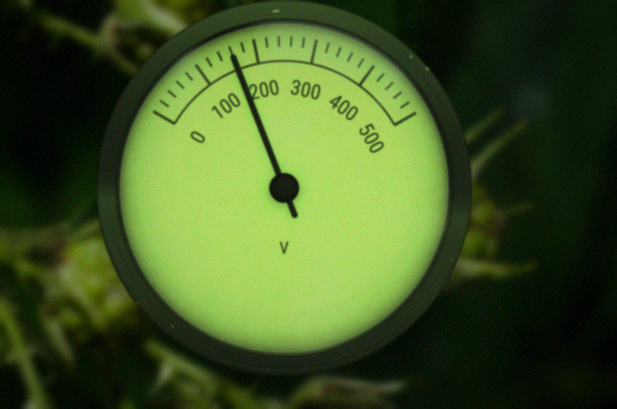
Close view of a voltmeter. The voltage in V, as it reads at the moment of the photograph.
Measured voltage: 160 V
